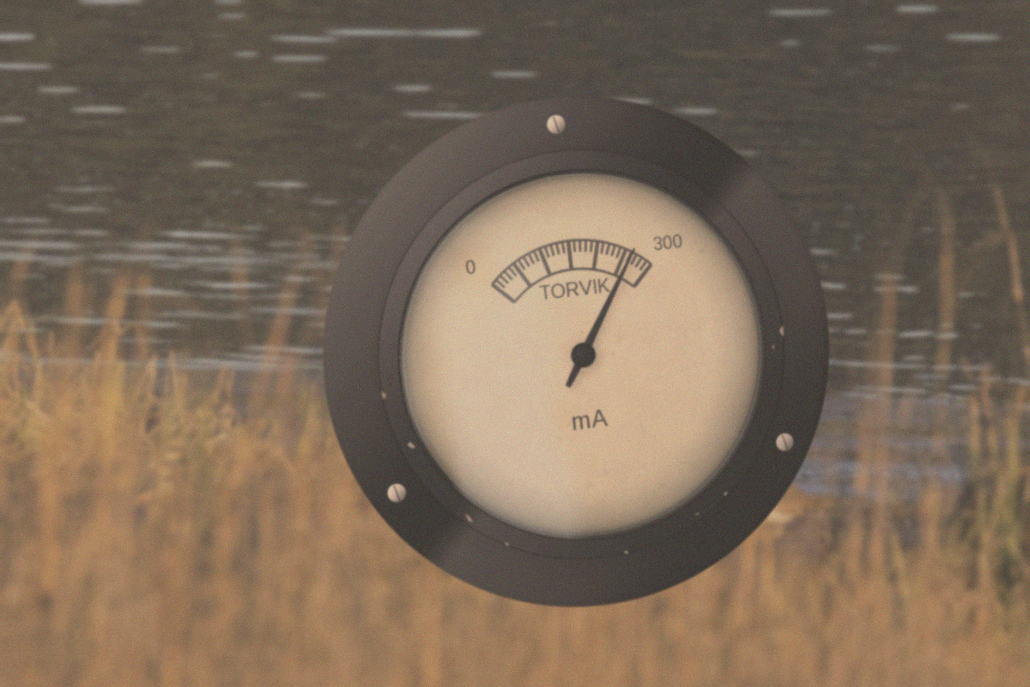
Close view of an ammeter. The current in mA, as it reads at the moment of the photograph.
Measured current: 260 mA
